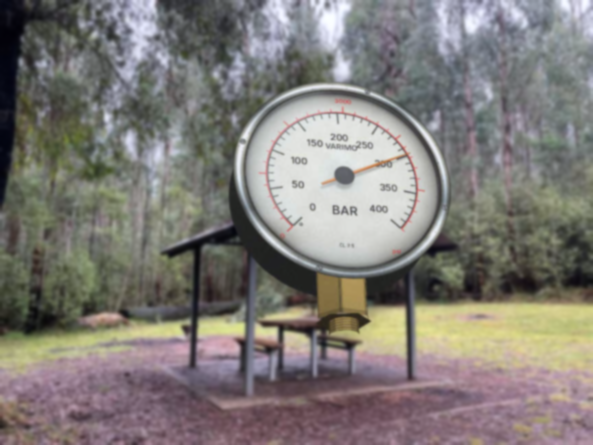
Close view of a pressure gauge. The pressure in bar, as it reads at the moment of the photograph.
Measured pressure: 300 bar
